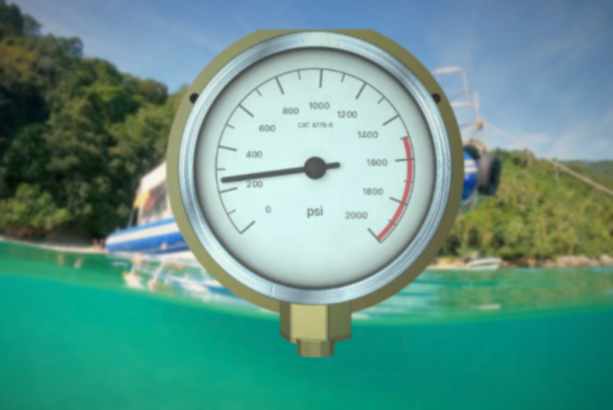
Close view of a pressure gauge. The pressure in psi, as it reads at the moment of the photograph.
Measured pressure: 250 psi
